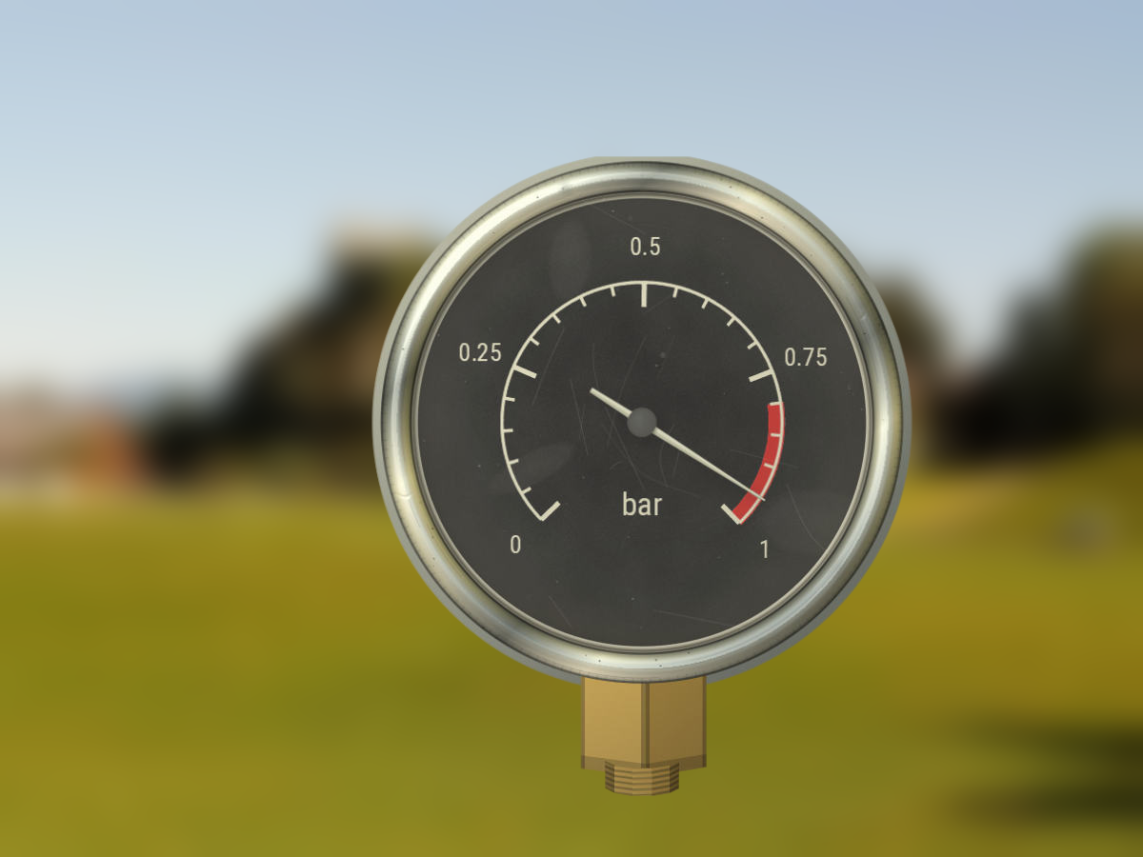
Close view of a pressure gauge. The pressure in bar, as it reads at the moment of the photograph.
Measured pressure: 0.95 bar
